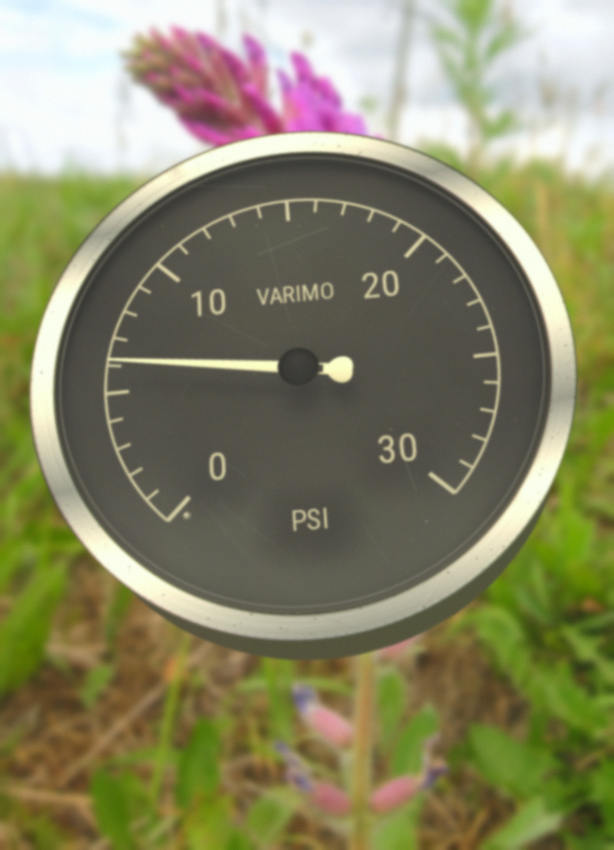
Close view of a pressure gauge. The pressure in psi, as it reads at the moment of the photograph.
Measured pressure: 6 psi
